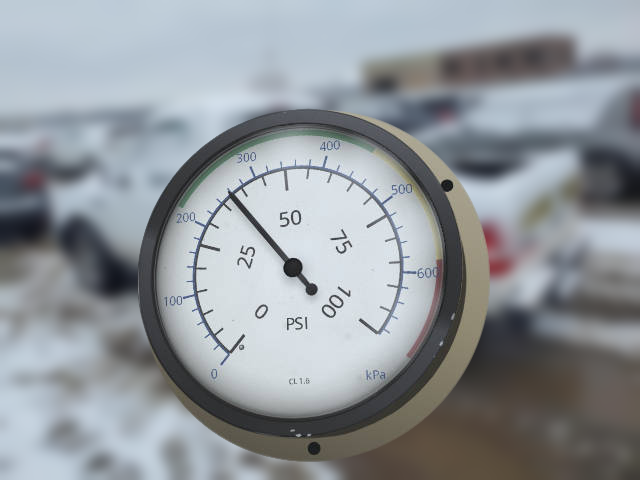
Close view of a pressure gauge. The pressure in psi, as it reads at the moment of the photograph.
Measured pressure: 37.5 psi
